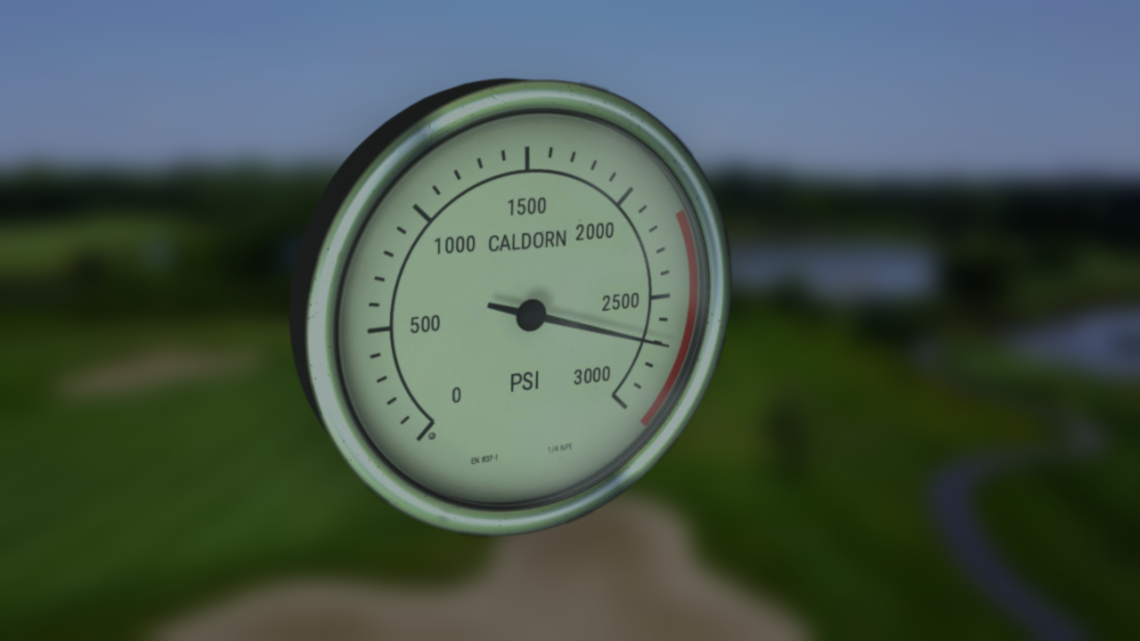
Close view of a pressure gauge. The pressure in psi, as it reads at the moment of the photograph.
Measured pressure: 2700 psi
